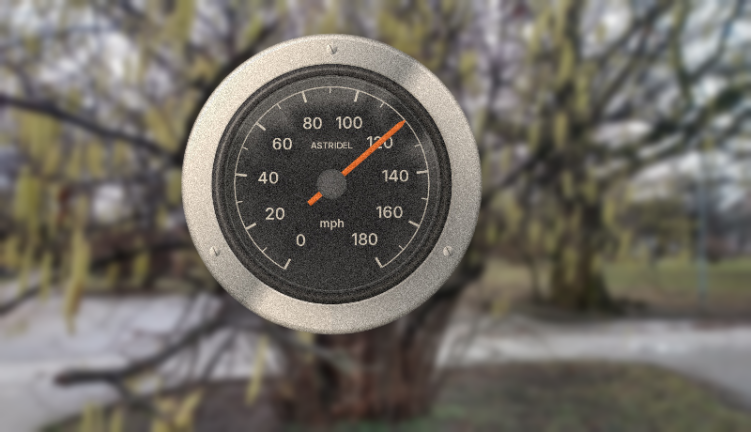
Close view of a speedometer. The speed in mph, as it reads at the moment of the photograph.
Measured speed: 120 mph
